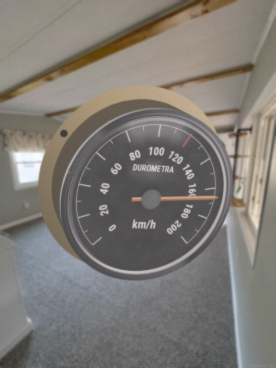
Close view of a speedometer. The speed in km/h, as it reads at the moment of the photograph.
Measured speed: 165 km/h
